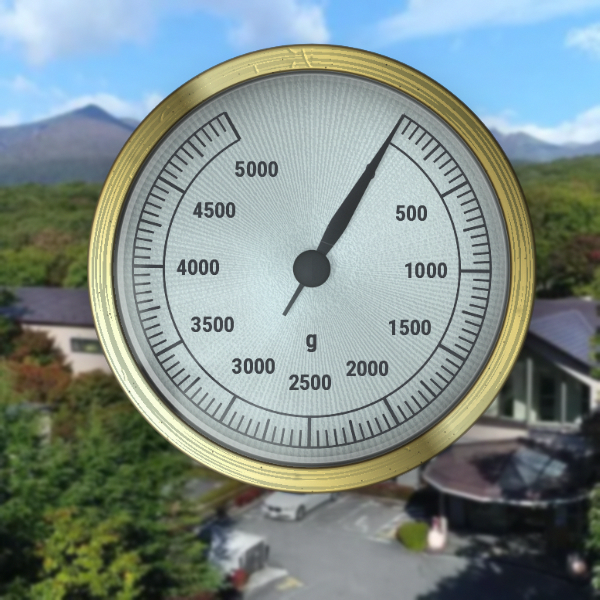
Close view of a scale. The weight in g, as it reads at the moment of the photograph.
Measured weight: 0 g
